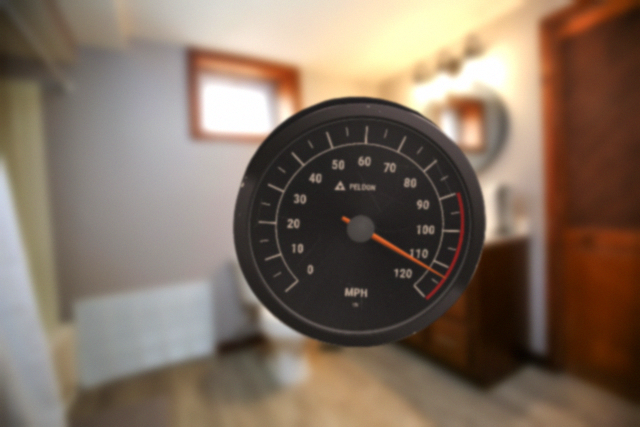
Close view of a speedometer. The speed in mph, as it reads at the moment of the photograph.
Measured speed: 112.5 mph
